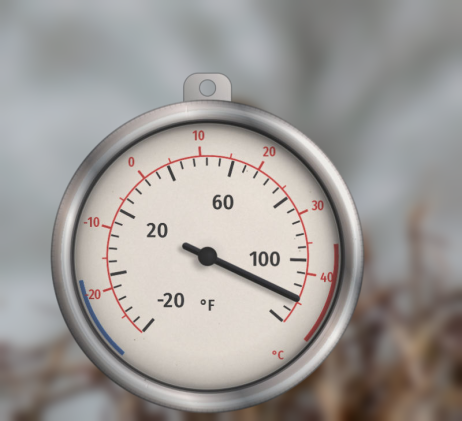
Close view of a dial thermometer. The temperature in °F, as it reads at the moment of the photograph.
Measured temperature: 112 °F
